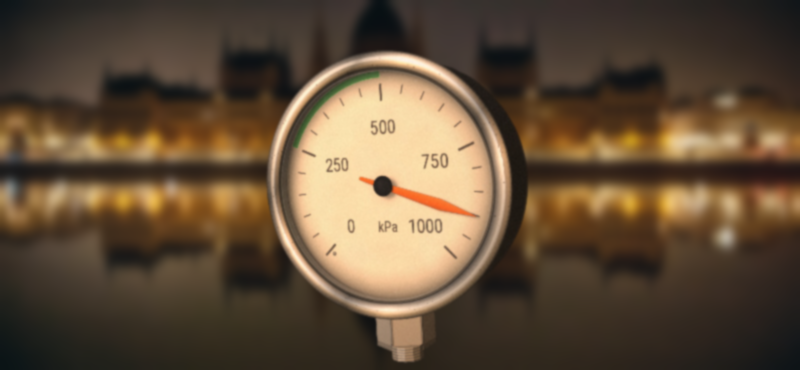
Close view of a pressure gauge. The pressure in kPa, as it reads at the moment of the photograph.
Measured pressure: 900 kPa
